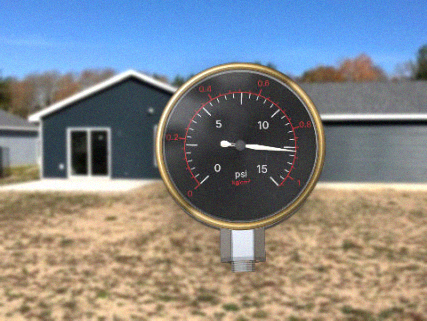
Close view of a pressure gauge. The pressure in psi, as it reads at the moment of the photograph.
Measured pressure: 12.75 psi
